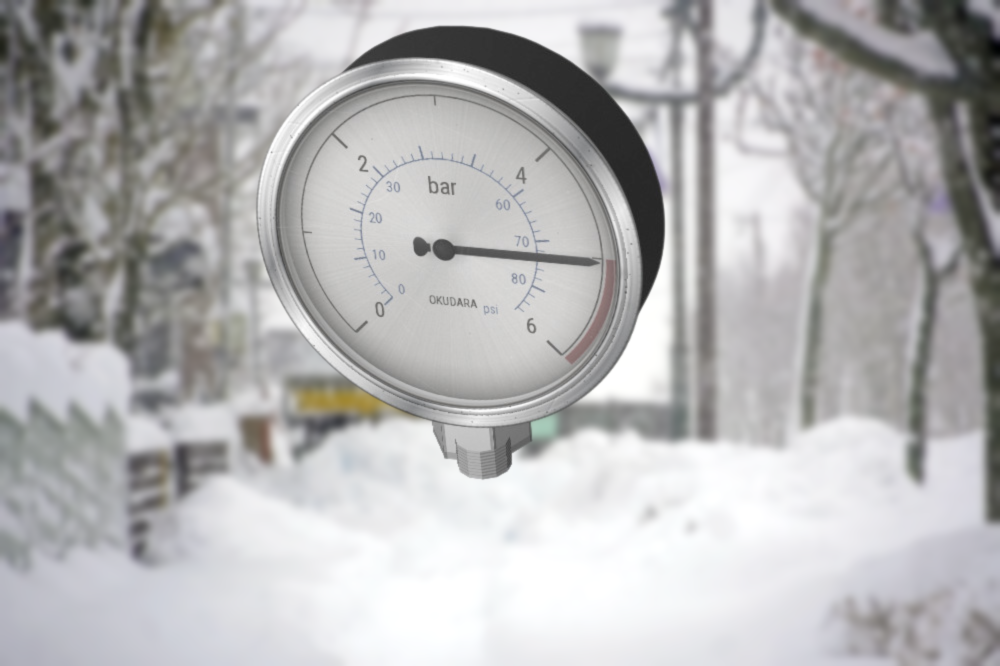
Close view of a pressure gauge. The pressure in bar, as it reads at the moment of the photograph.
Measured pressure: 5 bar
